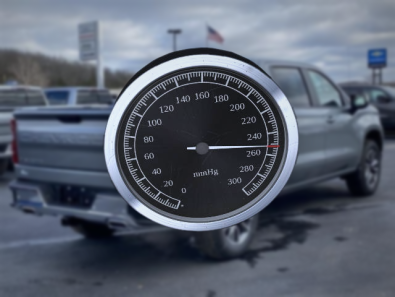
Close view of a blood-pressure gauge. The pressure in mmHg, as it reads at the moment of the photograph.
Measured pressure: 250 mmHg
